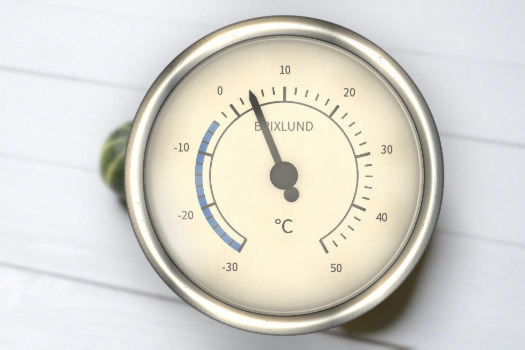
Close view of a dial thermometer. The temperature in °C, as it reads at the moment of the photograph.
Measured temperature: 4 °C
